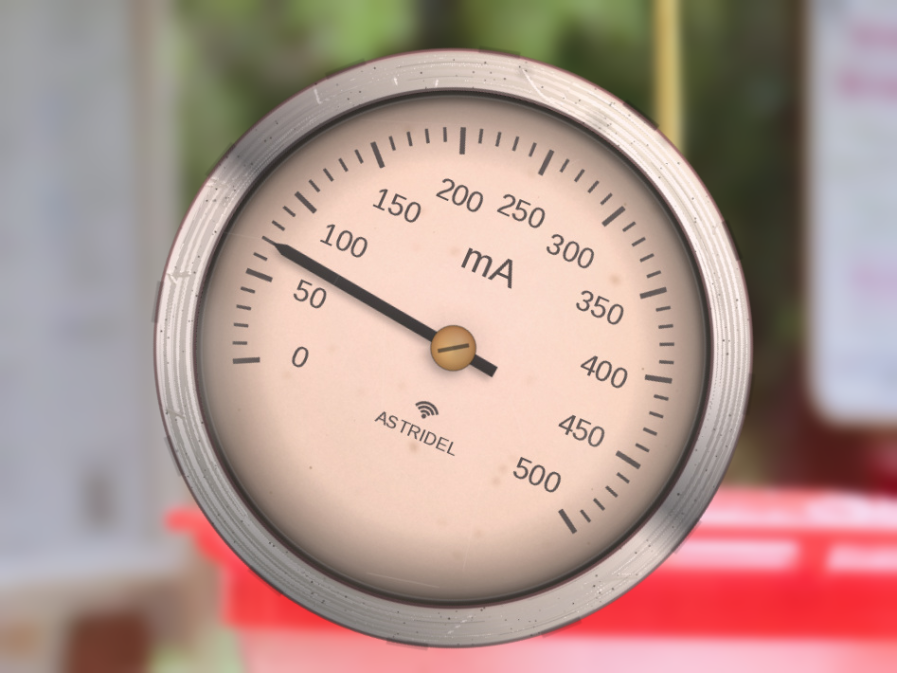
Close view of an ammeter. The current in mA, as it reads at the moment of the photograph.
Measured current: 70 mA
